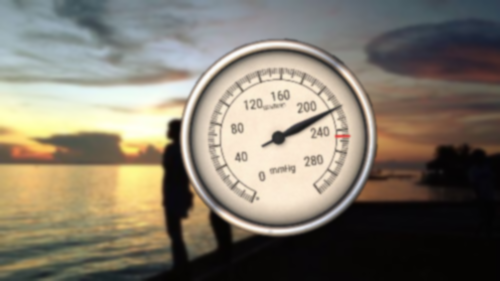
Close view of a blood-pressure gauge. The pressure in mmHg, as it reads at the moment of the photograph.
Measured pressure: 220 mmHg
